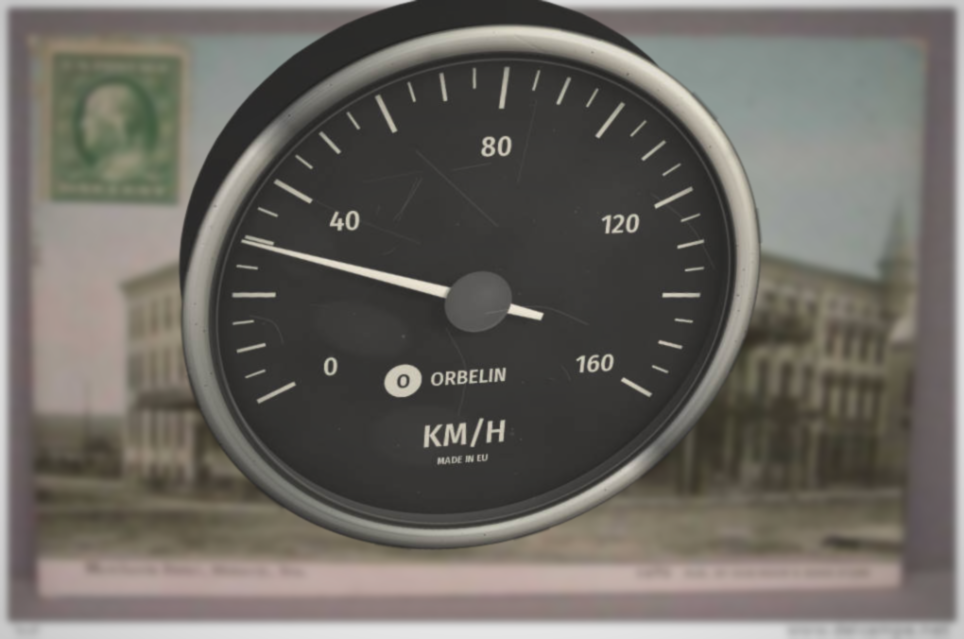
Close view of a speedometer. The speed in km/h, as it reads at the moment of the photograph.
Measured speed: 30 km/h
